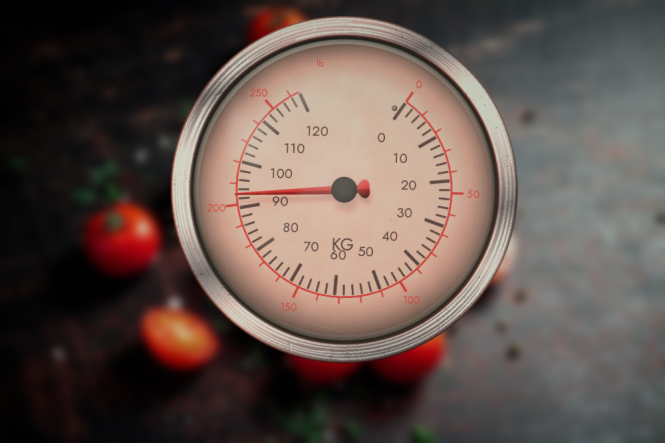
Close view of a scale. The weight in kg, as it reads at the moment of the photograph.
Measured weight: 93 kg
